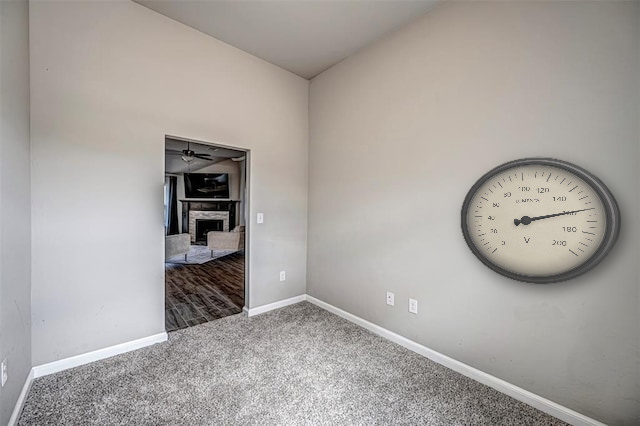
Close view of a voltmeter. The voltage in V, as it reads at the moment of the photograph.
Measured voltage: 160 V
